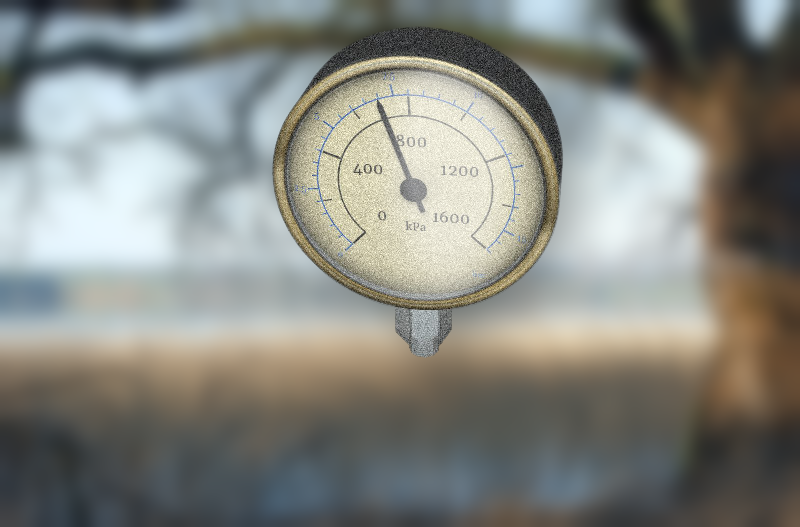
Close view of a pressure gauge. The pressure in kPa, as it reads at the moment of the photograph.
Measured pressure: 700 kPa
